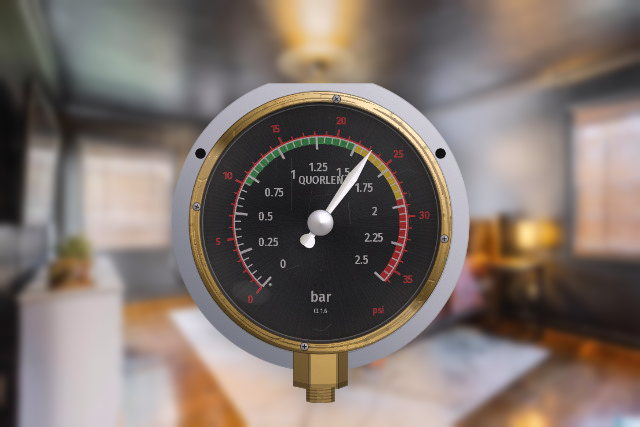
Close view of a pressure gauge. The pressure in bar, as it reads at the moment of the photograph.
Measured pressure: 1.6 bar
